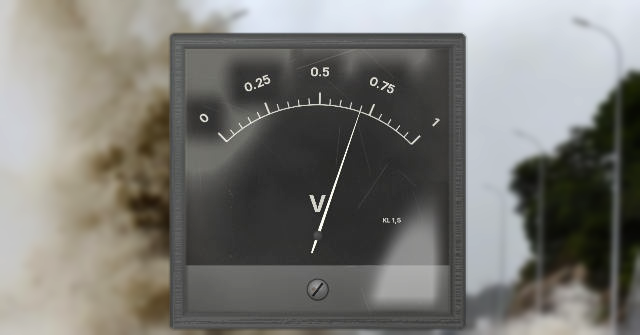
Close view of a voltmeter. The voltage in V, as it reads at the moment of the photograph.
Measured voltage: 0.7 V
